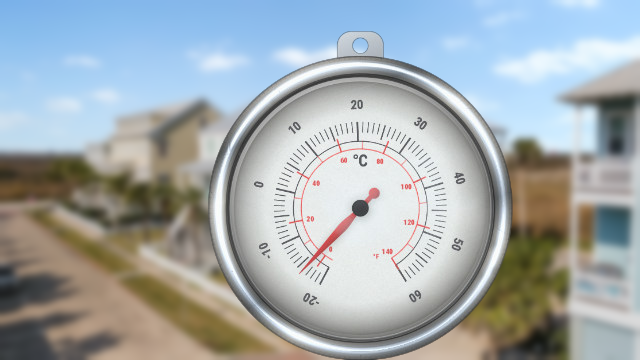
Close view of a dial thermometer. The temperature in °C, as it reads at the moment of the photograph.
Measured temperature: -16 °C
